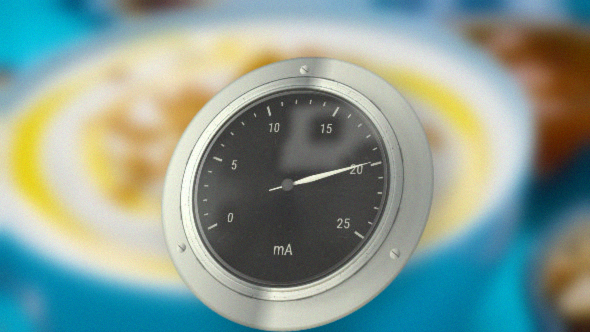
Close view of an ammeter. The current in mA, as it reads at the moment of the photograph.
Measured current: 20 mA
